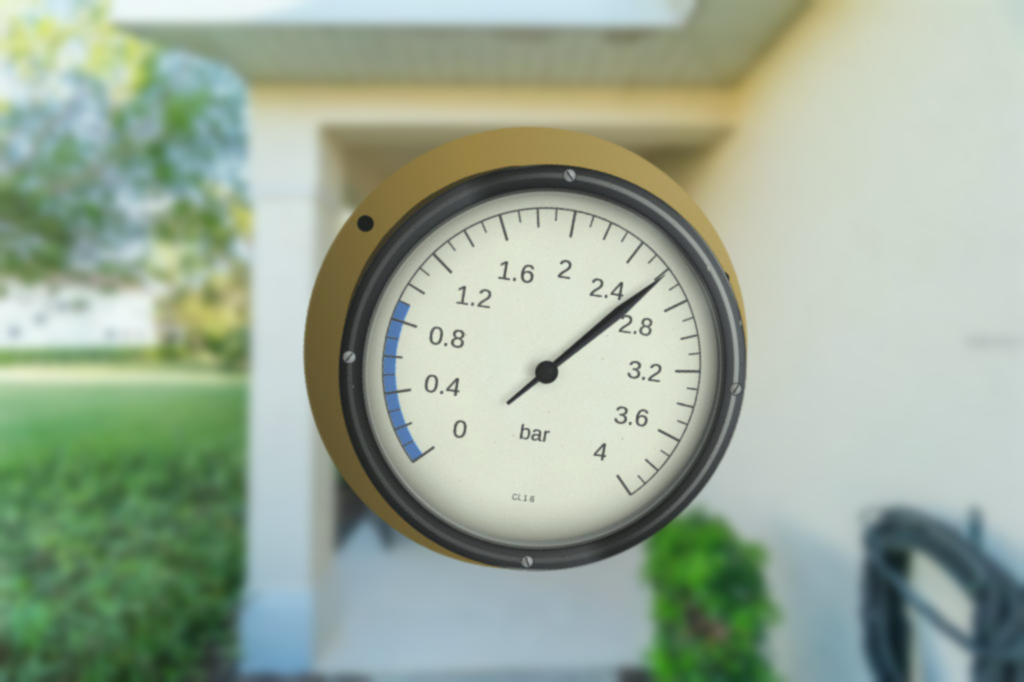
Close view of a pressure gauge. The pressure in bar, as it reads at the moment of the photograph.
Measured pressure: 2.6 bar
